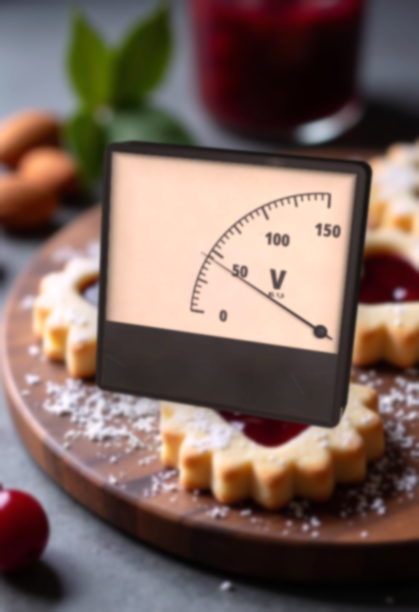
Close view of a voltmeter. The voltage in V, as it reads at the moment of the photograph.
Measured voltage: 45 V
